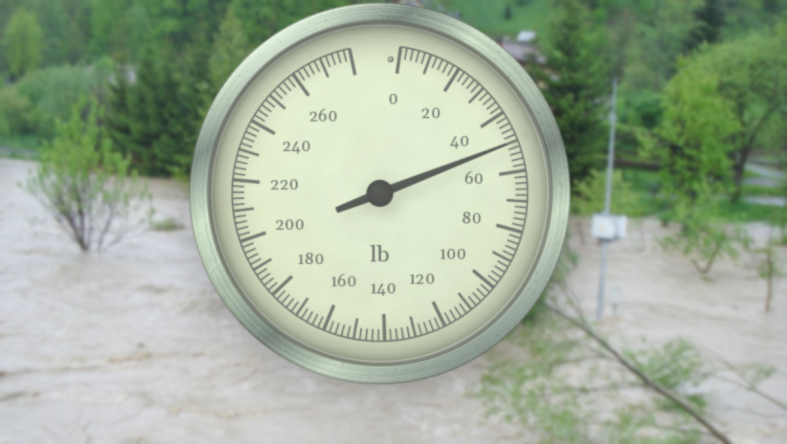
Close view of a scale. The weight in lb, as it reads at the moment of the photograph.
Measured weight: 50 lb
